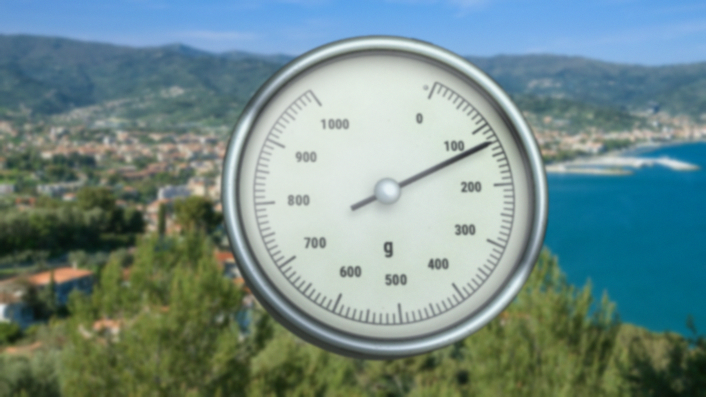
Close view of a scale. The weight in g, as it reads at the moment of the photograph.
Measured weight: 130 g
